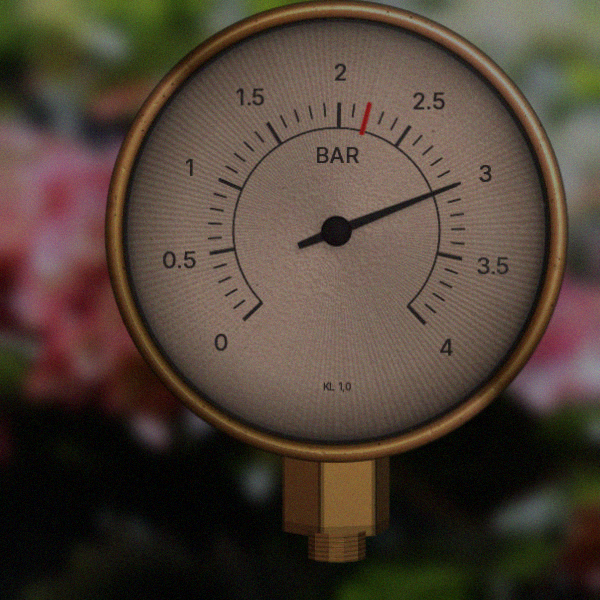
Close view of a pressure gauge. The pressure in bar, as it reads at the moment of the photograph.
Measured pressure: 3 bar
